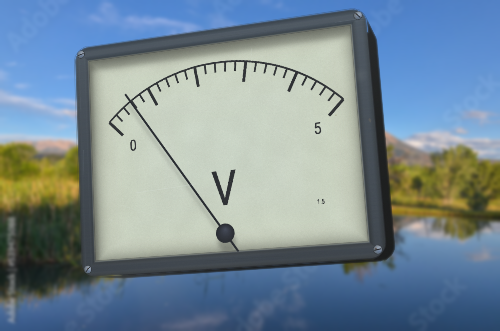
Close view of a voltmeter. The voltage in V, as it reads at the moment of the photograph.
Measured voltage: 0.6 V
